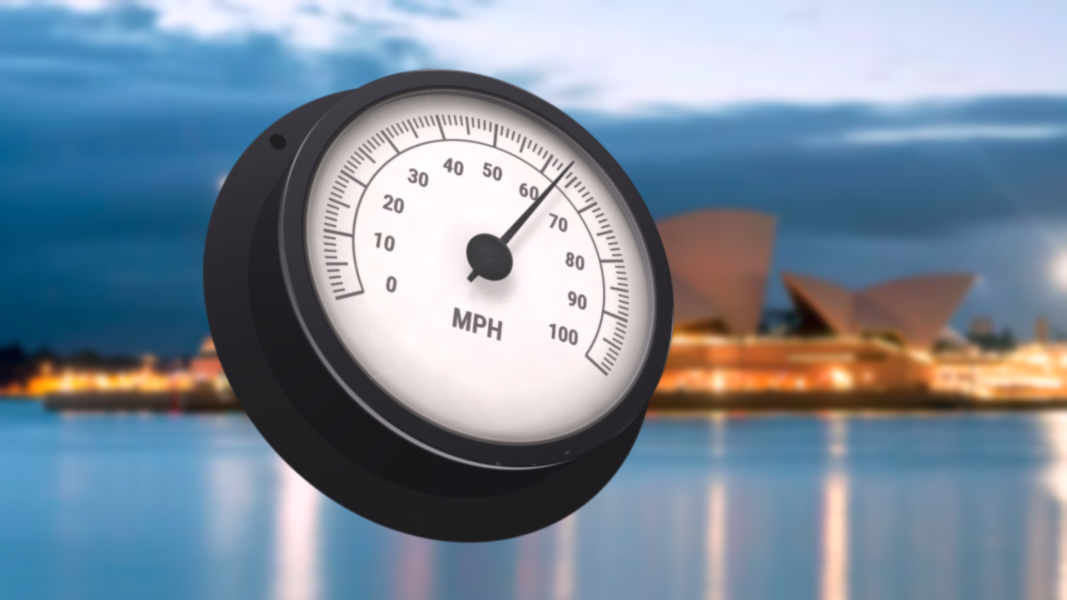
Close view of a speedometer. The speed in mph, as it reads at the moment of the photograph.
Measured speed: 63 mph
